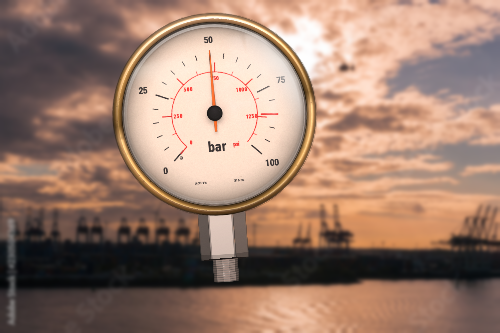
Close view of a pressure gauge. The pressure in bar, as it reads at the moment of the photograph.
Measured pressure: 50 bar
